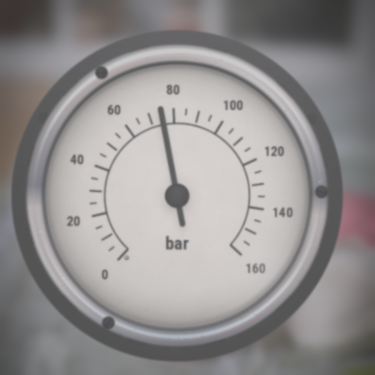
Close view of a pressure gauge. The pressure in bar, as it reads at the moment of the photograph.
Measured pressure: 75 bar
